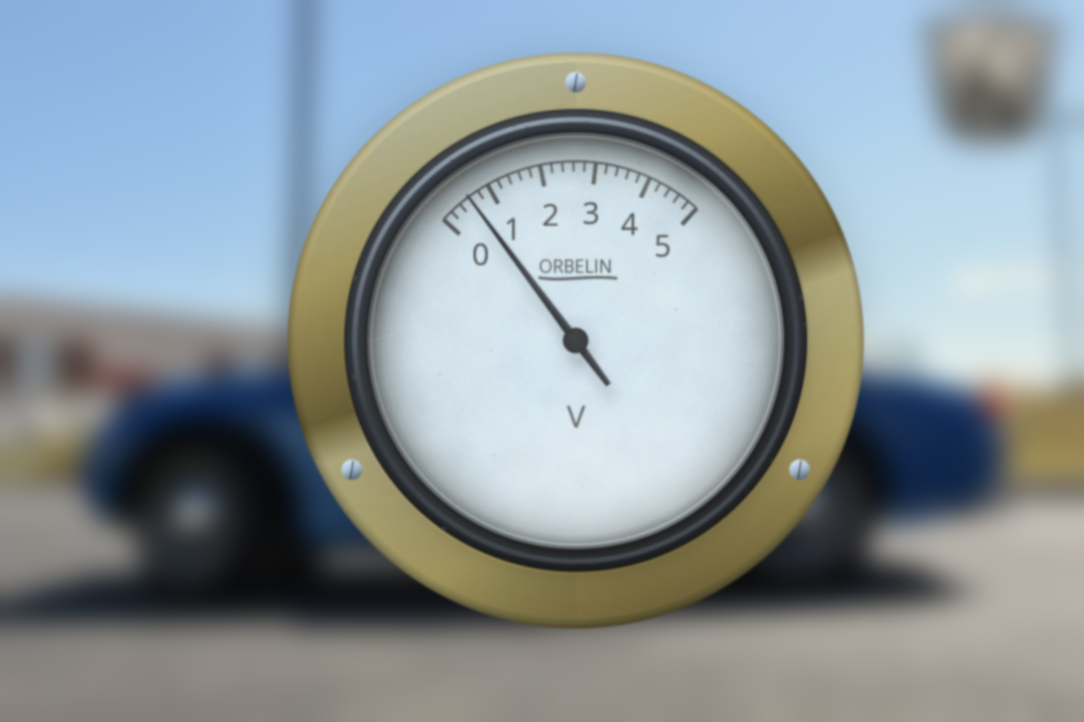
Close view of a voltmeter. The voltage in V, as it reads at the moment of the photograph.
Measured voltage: 0.6 V
